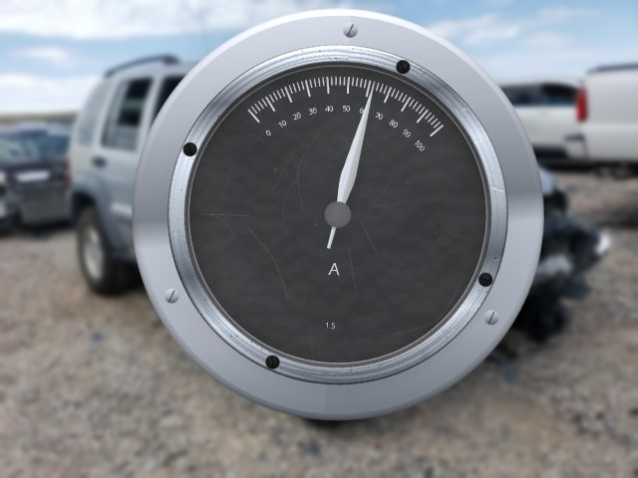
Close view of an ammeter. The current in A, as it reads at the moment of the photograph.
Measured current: 62 A
